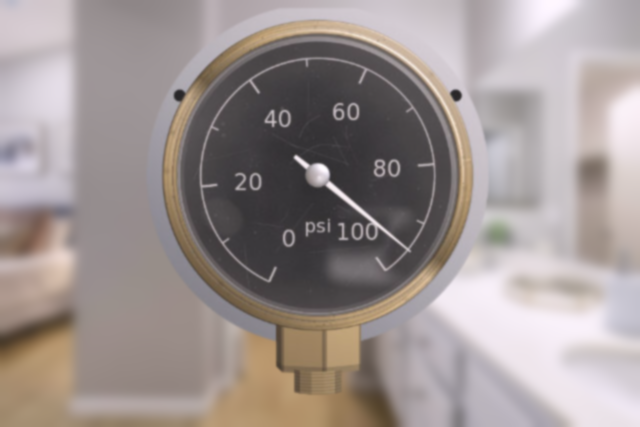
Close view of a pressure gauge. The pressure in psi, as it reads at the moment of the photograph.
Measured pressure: 95 psi
